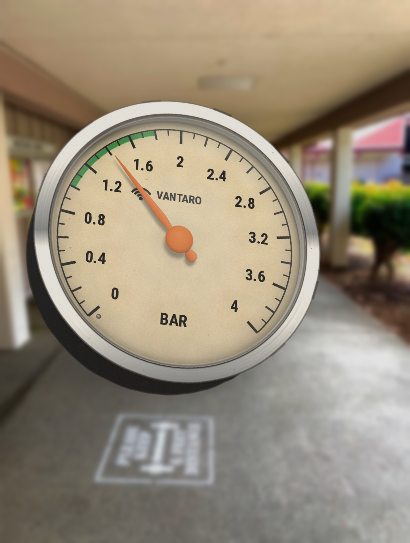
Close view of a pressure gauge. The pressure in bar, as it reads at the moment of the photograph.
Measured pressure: 1.4 bar
